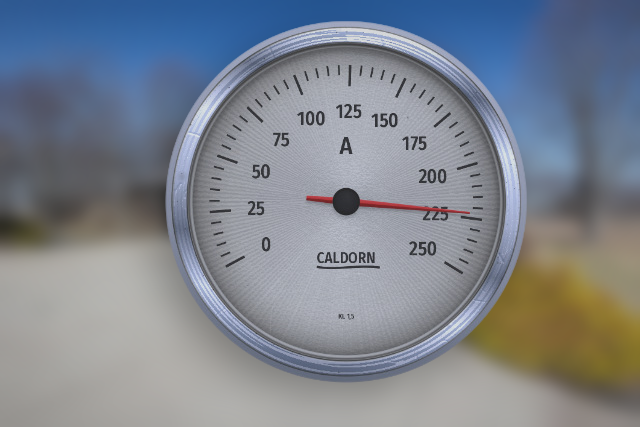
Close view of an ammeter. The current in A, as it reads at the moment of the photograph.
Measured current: 222.5 A
